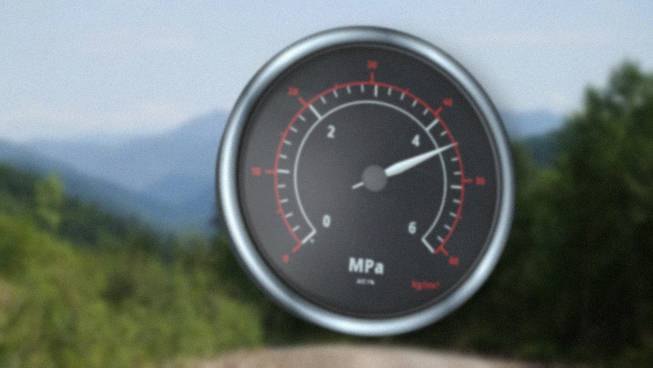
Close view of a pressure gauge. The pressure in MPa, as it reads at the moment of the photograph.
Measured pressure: 4.4 MPa
